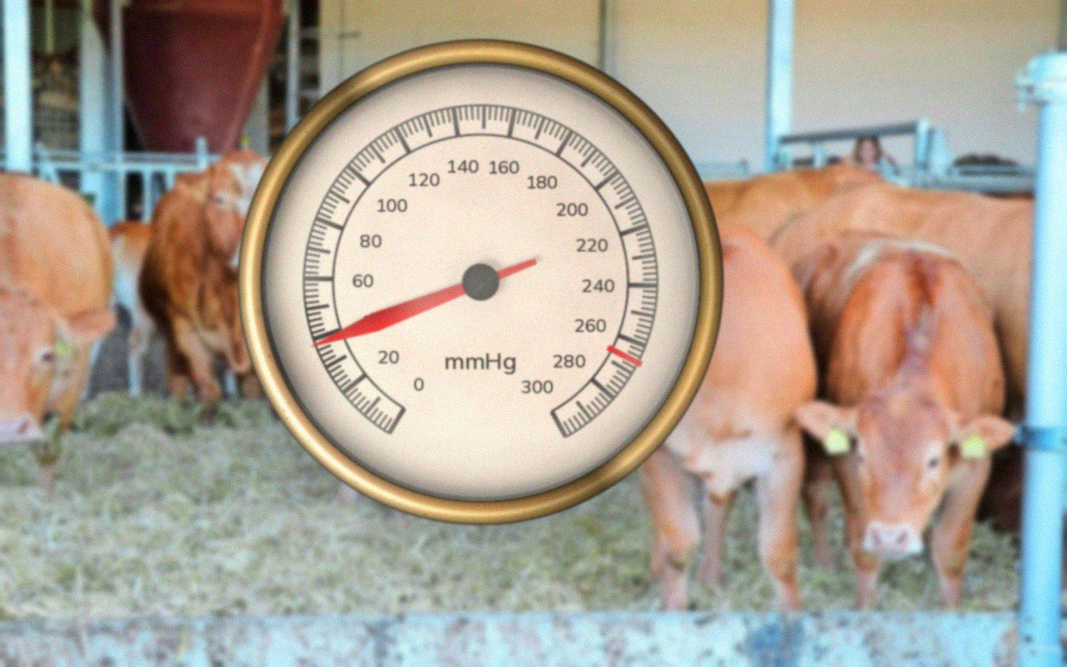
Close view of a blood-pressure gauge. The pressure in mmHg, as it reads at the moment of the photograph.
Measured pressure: 38 mmHg
